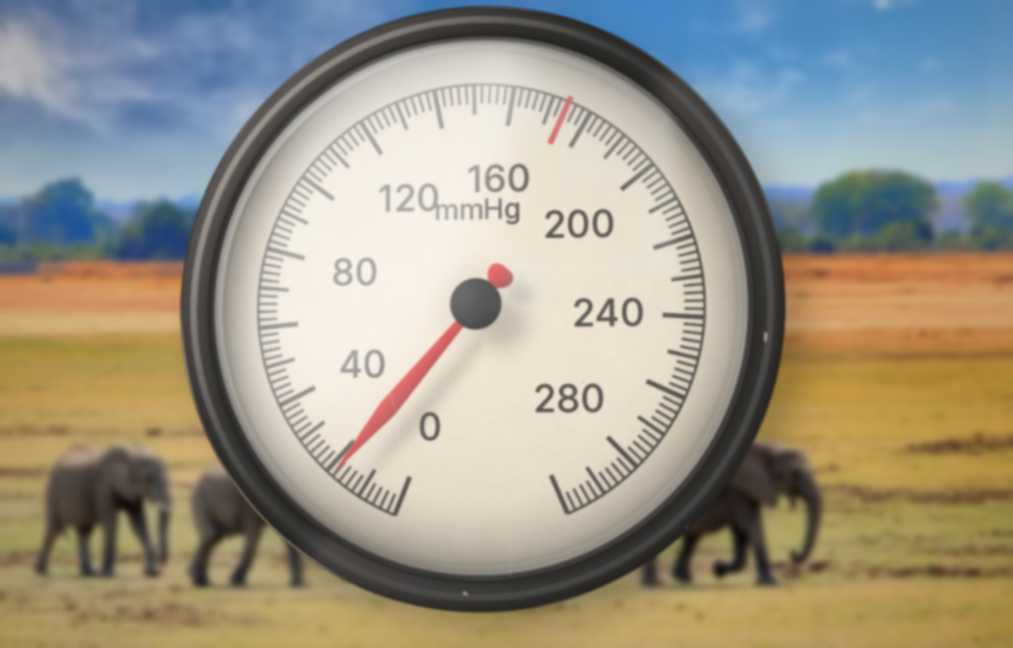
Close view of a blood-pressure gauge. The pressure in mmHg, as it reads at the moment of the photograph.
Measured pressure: 18 mmHg
